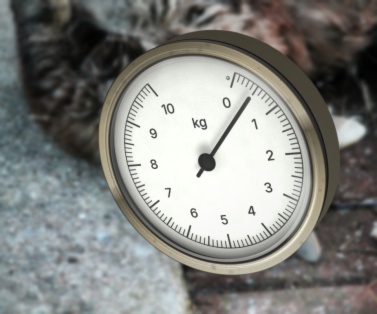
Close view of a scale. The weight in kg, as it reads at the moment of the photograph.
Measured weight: 0.5 kg
